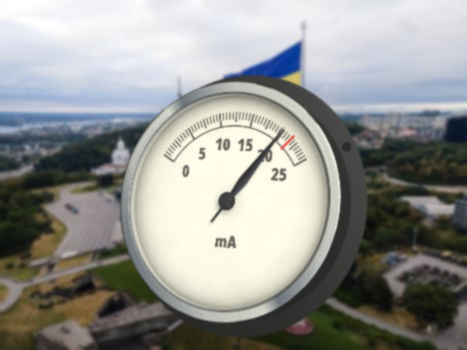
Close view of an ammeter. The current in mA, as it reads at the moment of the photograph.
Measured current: 20 mA
